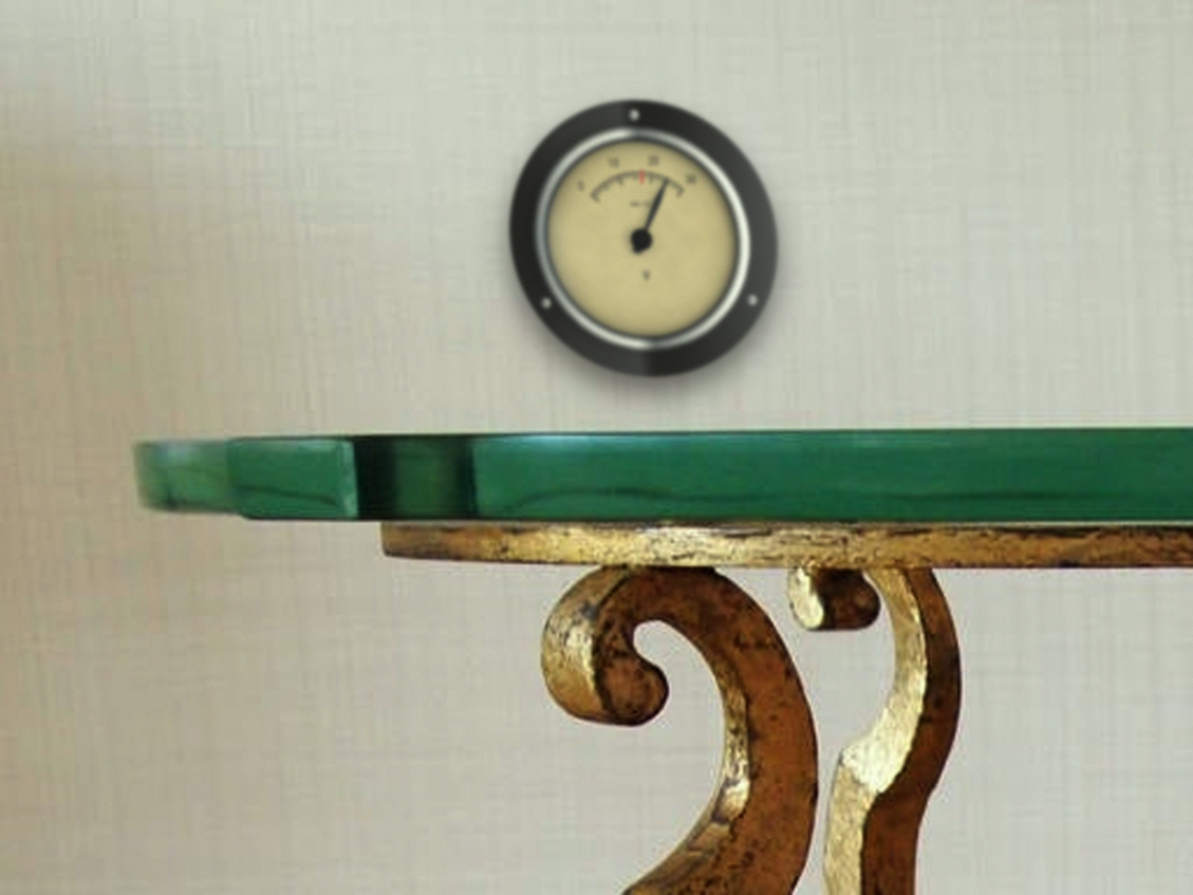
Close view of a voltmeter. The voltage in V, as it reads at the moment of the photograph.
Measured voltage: 25 V
